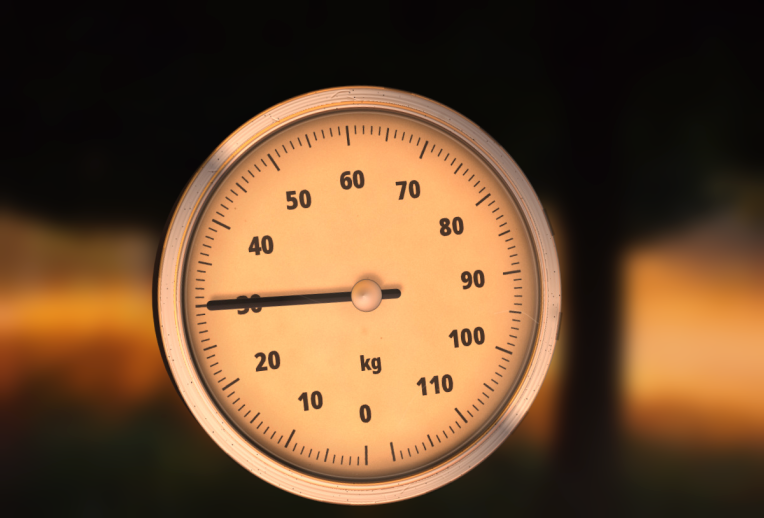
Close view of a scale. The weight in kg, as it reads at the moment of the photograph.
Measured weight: 30 kg
